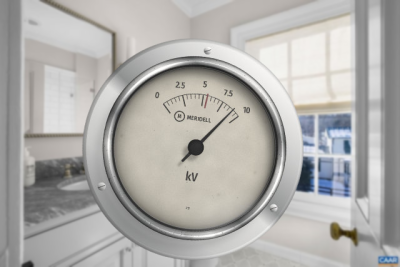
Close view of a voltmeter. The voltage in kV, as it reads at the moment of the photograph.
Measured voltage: 9 kV
